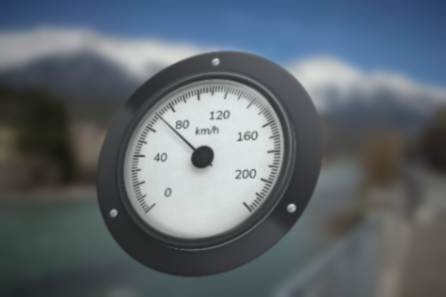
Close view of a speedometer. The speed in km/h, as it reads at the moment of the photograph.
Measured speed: 70 km/h
